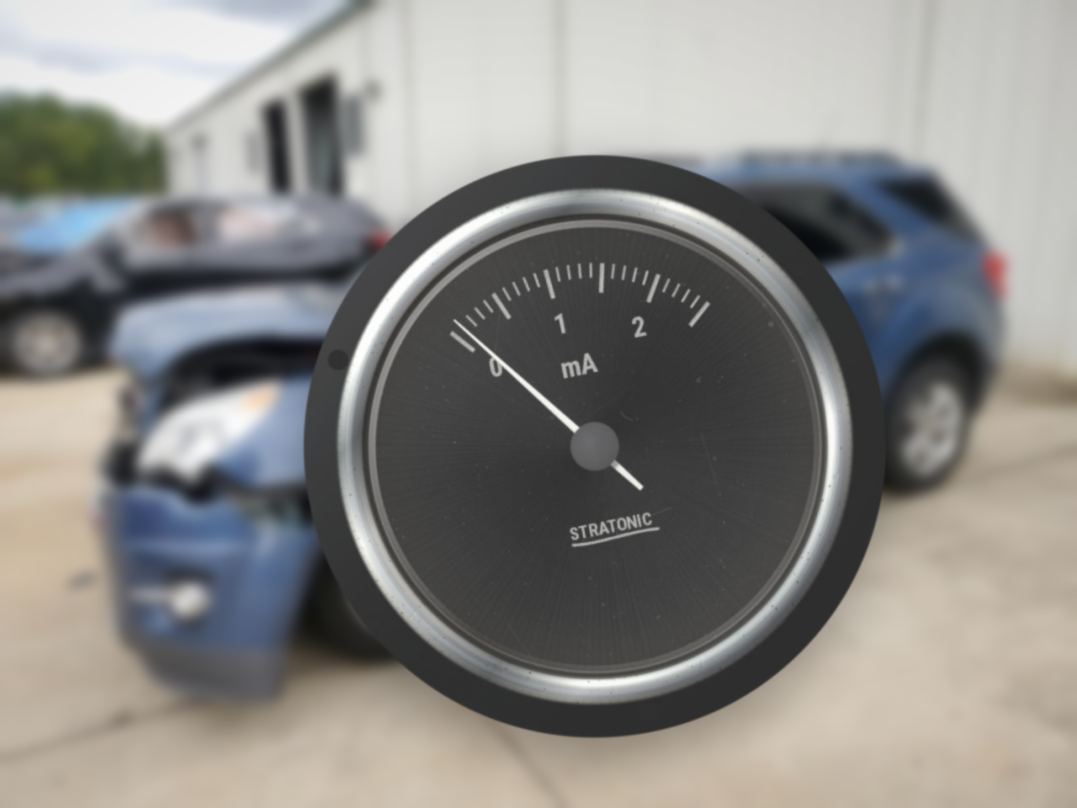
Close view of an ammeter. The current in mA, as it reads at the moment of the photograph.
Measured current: 0.1 mA
